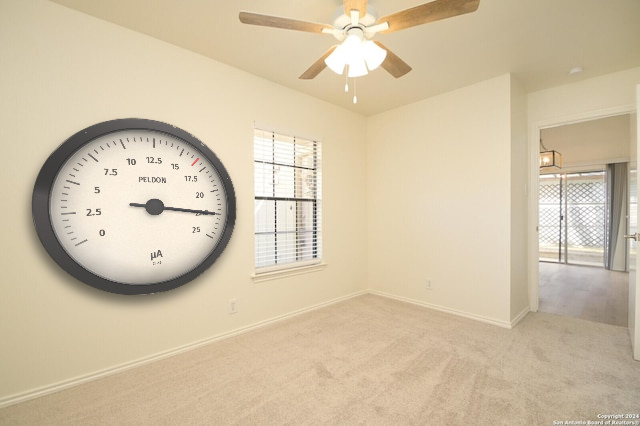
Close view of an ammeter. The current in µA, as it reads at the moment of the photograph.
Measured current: 22.5 µA
